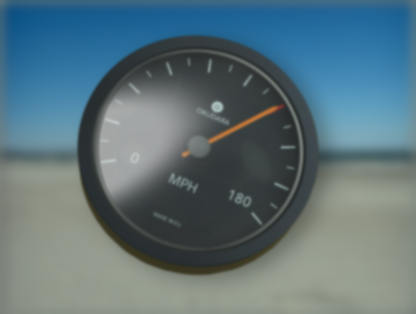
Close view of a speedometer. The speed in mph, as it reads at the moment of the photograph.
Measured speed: 120 mph
